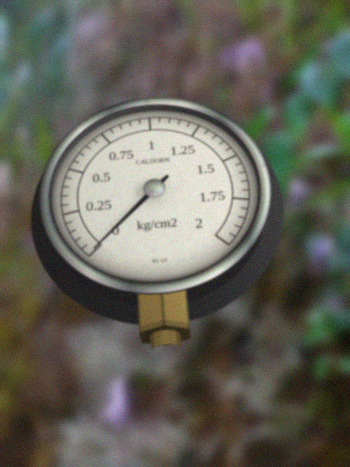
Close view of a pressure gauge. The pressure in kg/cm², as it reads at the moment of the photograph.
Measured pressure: 0 kg/cm²
